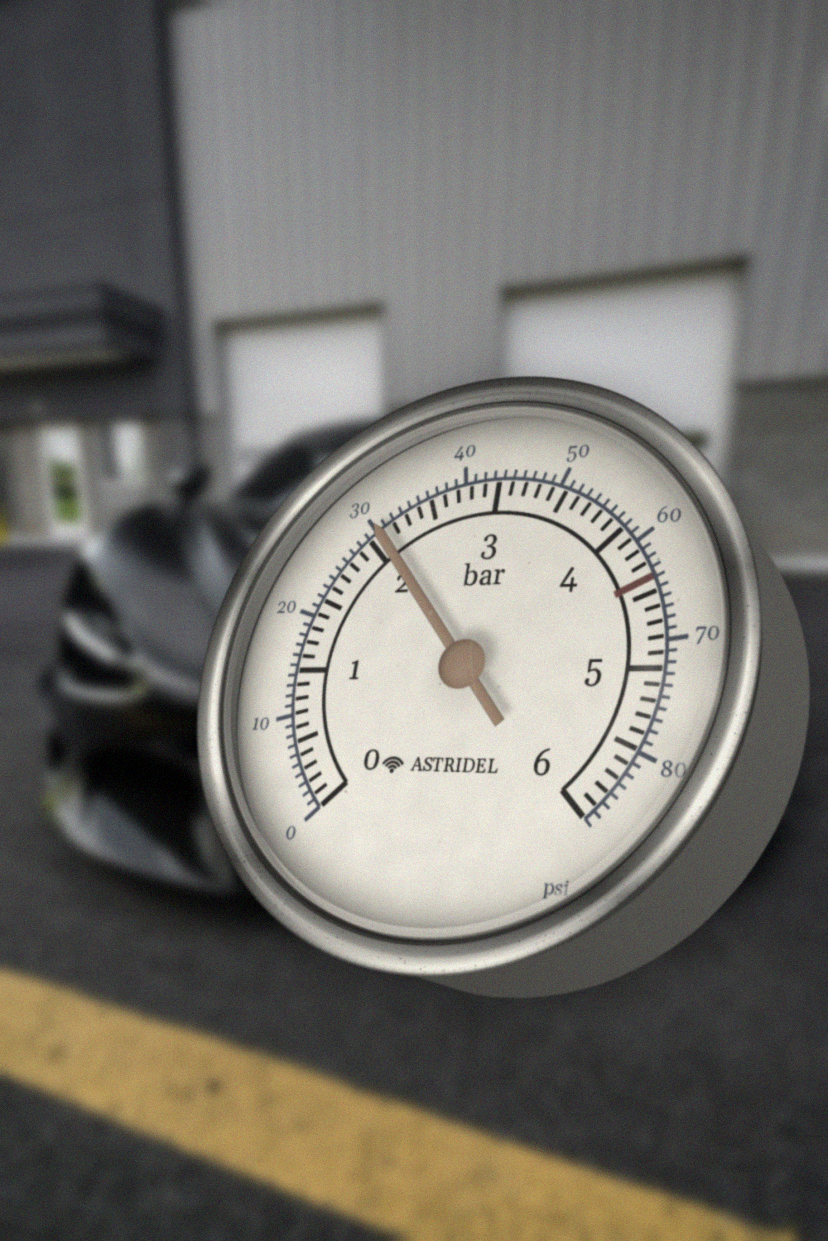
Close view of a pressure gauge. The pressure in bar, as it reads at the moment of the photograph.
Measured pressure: 2.1 bar
